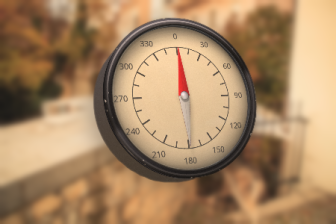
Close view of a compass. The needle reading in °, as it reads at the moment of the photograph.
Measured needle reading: 0 °
